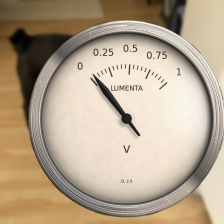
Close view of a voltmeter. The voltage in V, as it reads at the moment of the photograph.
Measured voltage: 0.05 V
